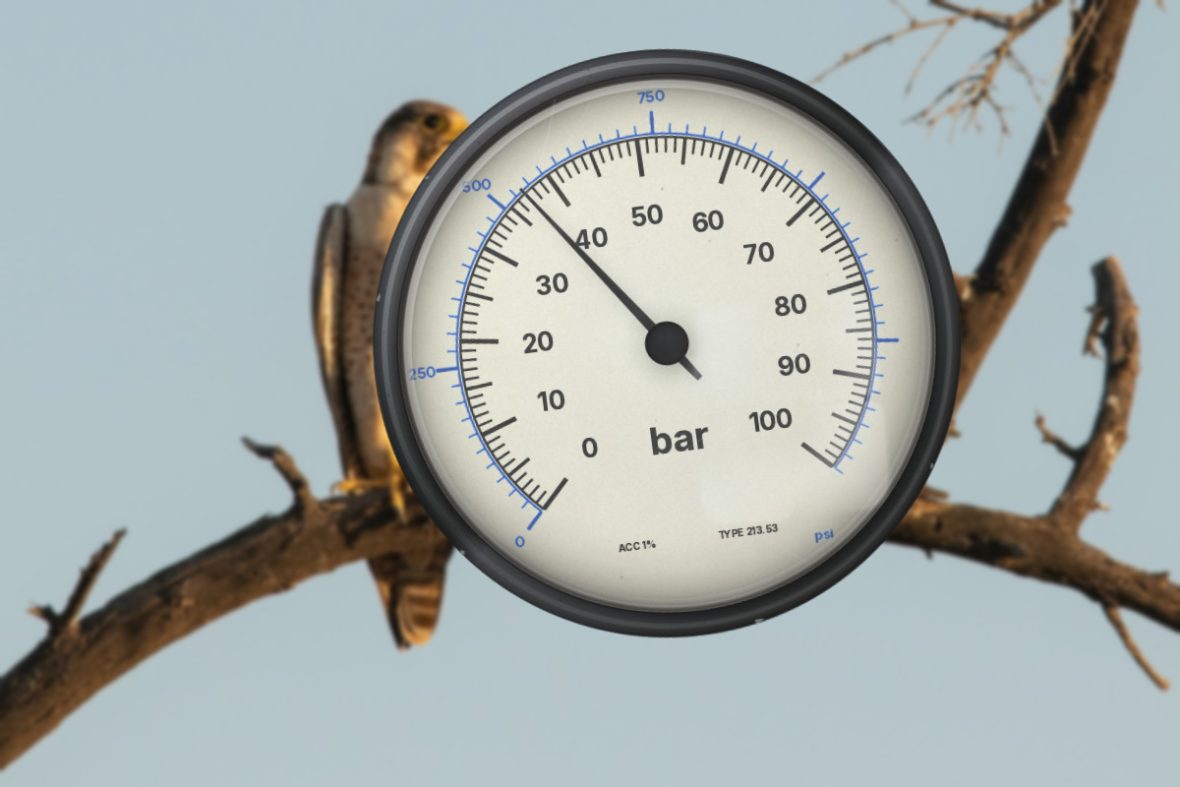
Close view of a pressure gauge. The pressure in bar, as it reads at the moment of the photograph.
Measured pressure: 37 bar
